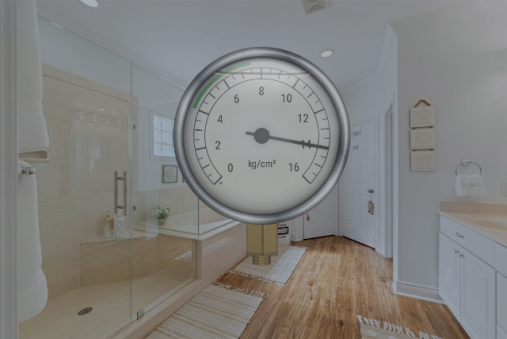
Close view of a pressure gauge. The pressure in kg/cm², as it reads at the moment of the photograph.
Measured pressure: 14 kg/cm²
